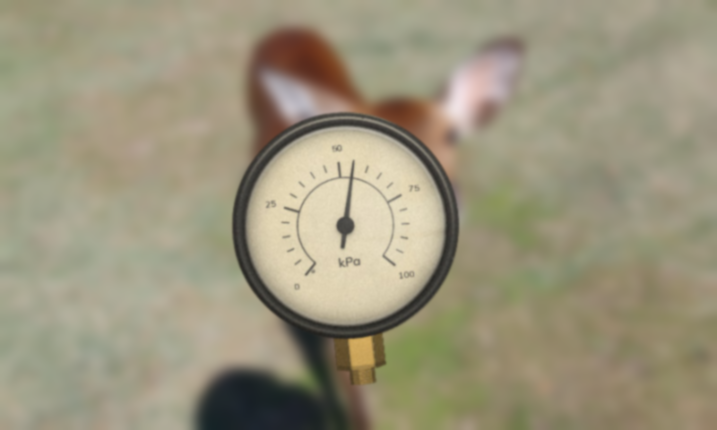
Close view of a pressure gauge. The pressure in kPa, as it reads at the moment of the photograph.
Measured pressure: 55 kPa
